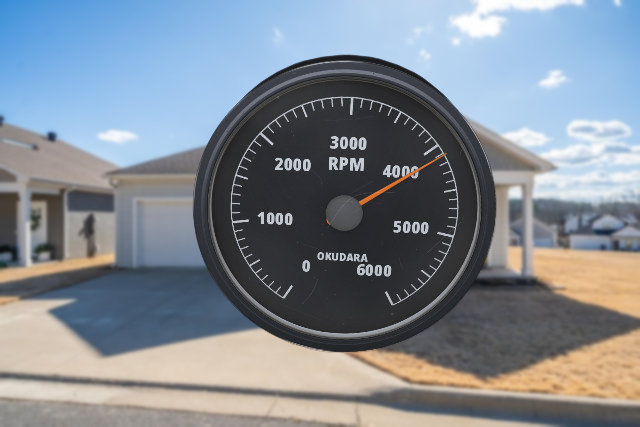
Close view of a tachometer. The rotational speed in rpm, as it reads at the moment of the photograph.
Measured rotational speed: 4100 rpm
